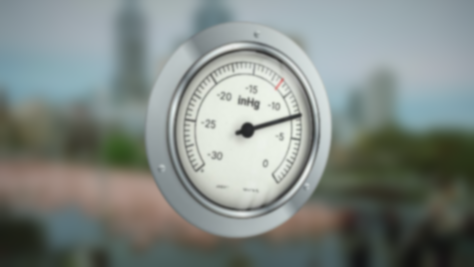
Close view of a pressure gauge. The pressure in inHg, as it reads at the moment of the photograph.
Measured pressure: -7.5 inHg
